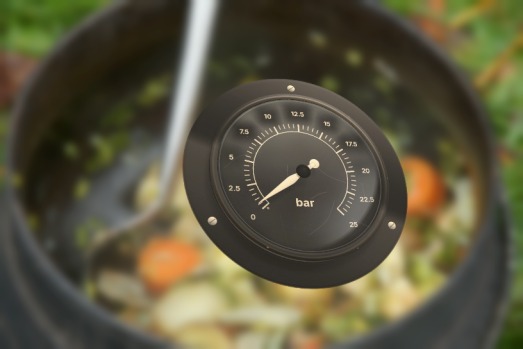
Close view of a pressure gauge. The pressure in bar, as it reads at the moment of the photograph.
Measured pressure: 0.5 bar
